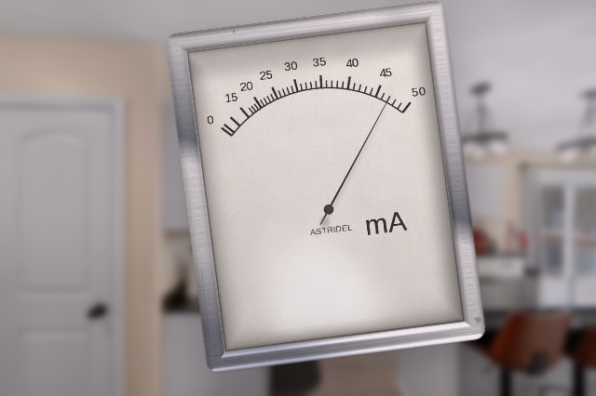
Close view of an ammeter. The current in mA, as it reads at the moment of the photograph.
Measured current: 47 mA
